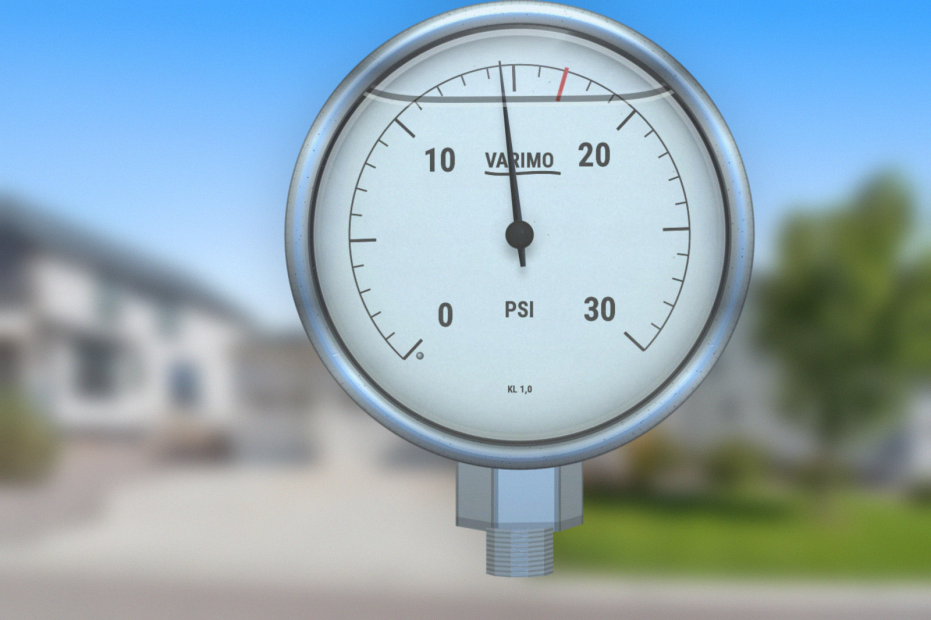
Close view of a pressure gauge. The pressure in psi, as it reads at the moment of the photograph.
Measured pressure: 14.5 psi
